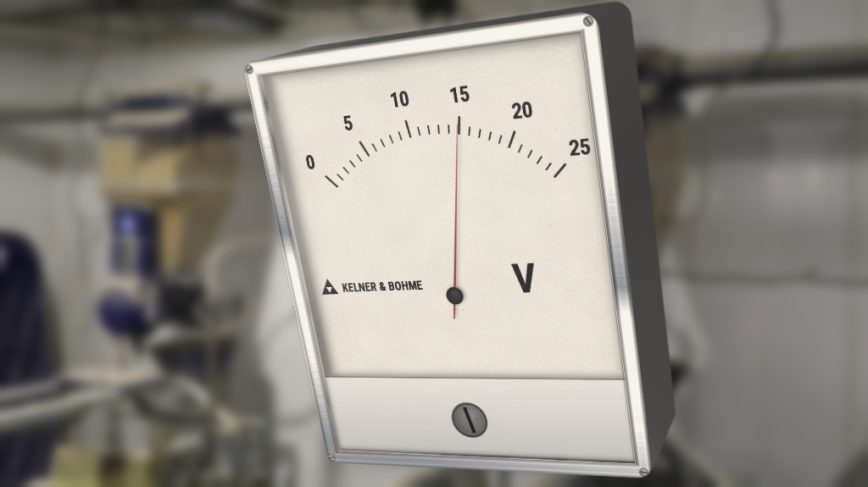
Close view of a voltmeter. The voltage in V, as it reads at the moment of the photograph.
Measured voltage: 15 V
